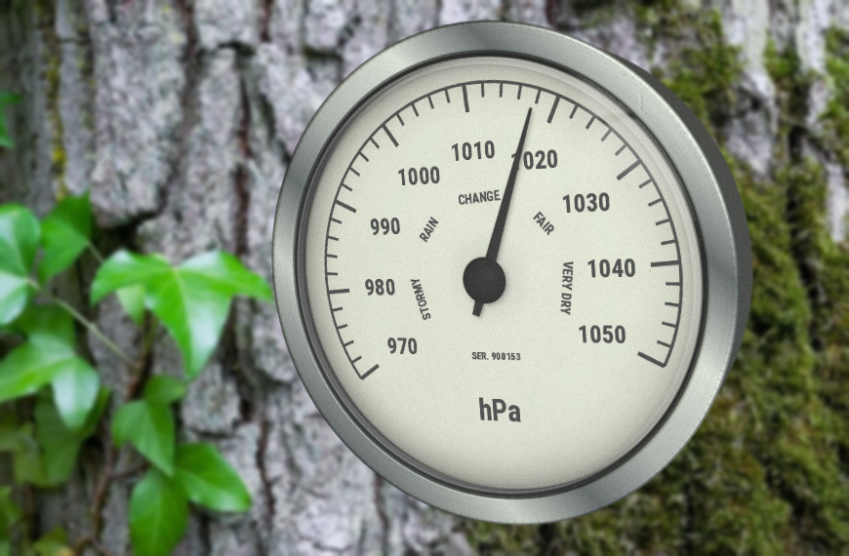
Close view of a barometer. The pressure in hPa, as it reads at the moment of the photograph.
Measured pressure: 1018 hPa
